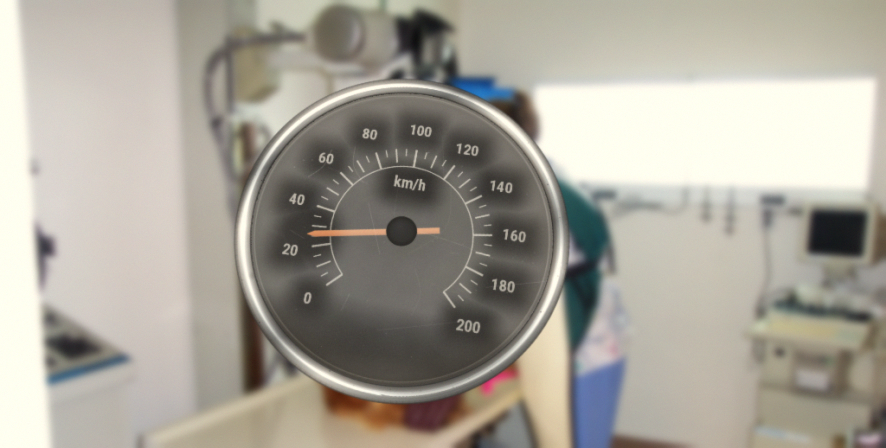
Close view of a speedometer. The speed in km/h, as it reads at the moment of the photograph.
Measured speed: 25 km/h
